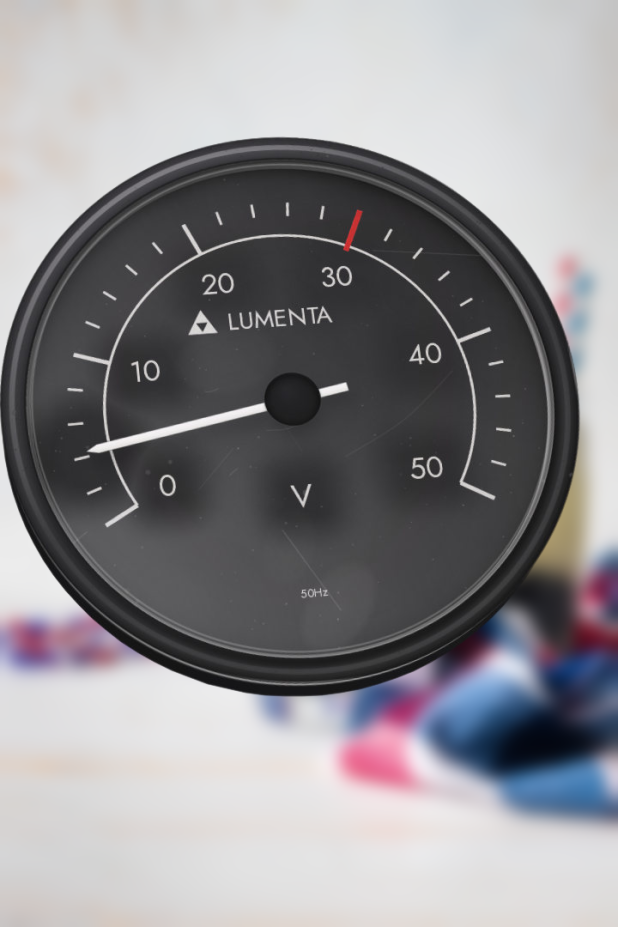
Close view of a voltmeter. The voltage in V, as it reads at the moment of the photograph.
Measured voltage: 4 V
